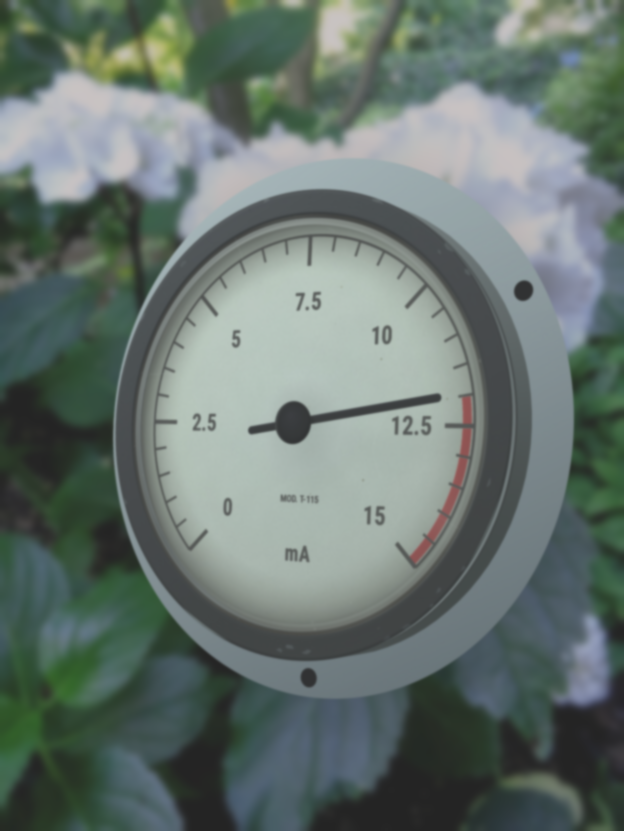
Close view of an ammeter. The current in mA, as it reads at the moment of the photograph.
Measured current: 12 mA
